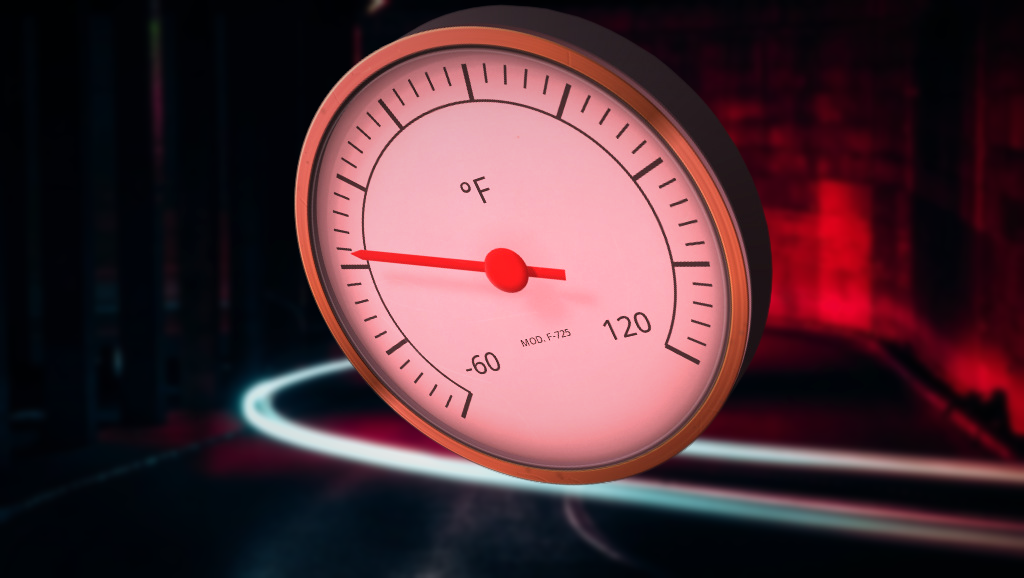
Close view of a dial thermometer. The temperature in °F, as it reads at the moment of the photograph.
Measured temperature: -16 °F
